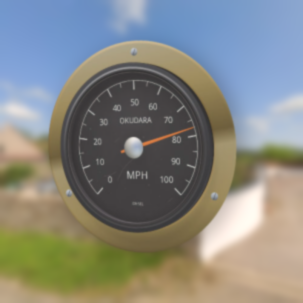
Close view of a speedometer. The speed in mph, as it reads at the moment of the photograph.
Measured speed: 77.5 mph
